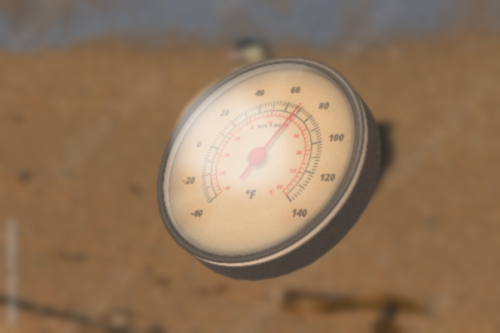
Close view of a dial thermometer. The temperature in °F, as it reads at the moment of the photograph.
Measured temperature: 70 °F
